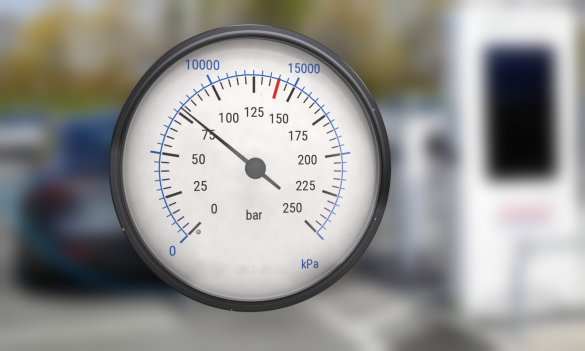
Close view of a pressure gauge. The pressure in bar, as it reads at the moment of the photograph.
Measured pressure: 77.5 bar
